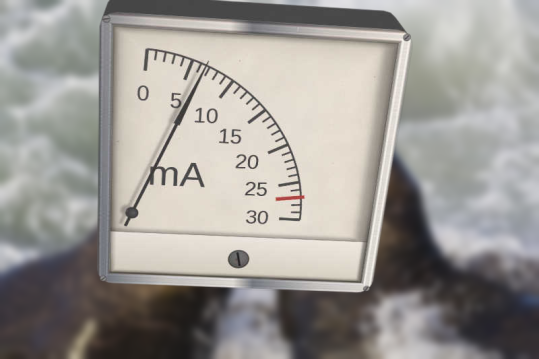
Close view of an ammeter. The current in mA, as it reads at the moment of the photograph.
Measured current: 6.5 mA
